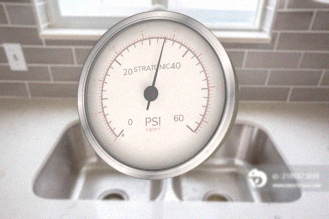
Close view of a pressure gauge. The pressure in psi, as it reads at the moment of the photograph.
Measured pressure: 34 psi
